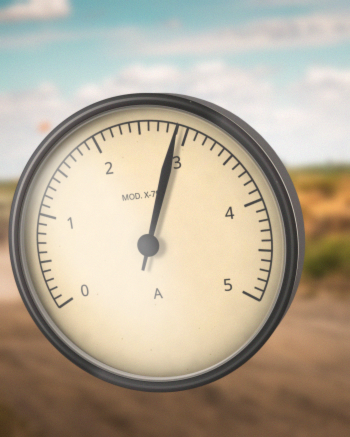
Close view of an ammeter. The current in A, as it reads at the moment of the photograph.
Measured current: 2.9 A
